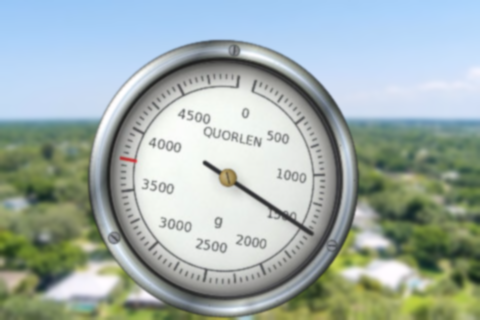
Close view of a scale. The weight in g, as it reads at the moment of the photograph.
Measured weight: 1500 g
